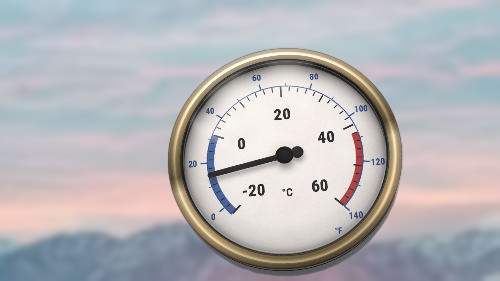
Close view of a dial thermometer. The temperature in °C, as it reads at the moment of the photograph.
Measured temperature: -10 °C
